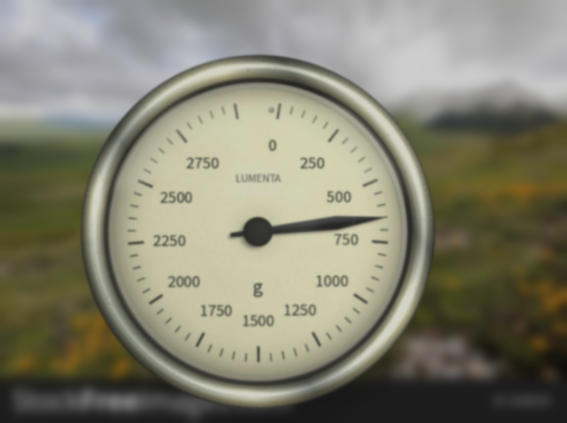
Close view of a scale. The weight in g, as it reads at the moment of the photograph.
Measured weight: 650 g
